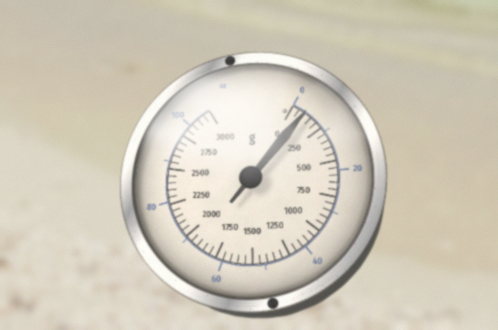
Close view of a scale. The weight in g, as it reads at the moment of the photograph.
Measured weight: 100 g
